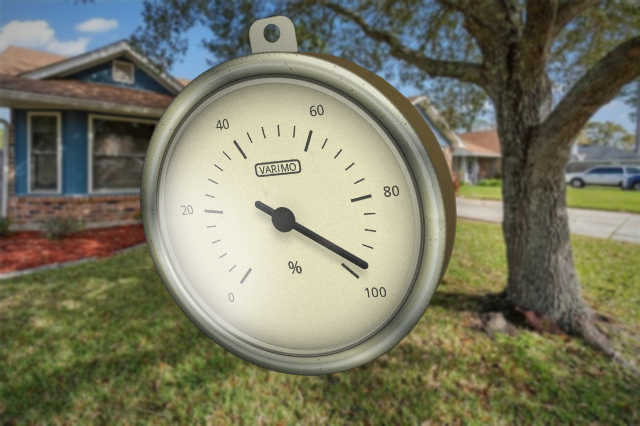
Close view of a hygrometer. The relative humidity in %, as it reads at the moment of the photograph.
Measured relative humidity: 96 %
